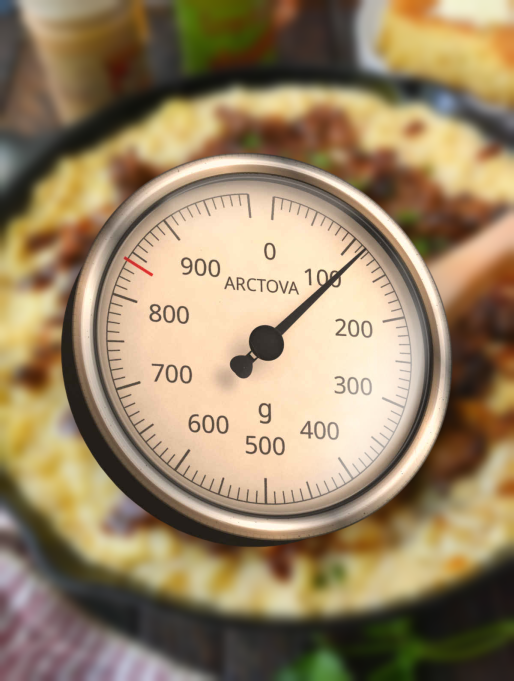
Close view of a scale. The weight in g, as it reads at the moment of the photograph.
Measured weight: 115 g
